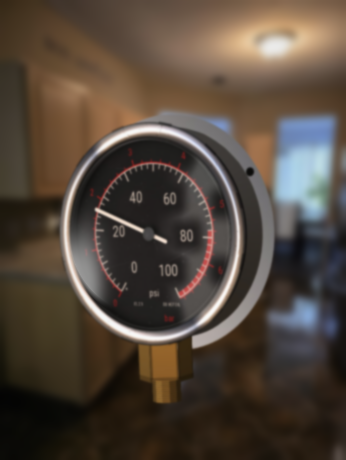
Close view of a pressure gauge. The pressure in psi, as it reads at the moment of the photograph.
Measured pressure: 26 psi
